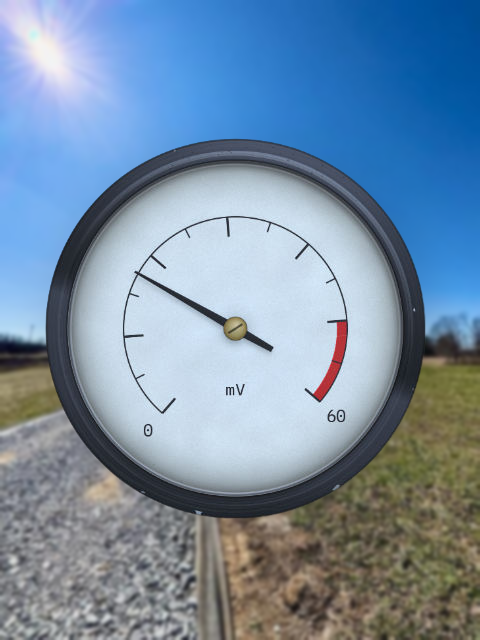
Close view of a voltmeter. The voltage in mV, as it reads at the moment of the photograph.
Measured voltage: 17.5 mV
